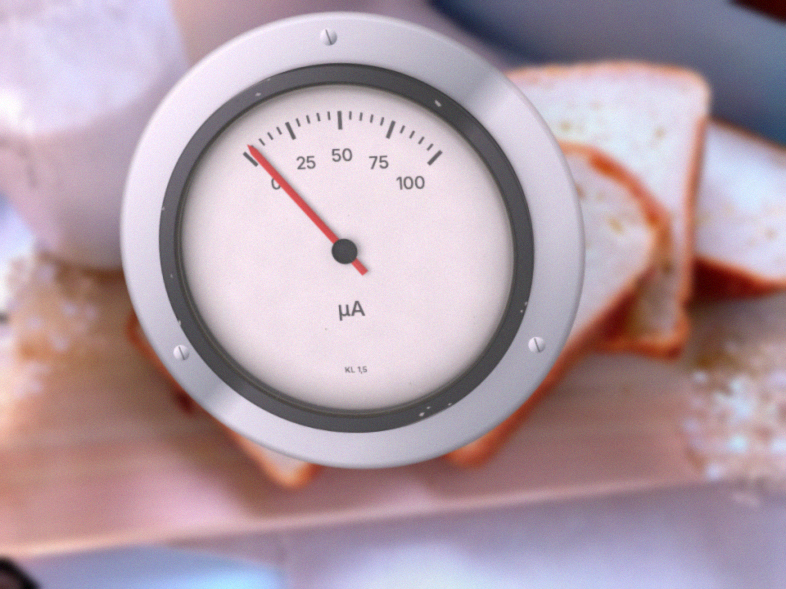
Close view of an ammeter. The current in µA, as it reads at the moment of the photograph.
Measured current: 5 µA
